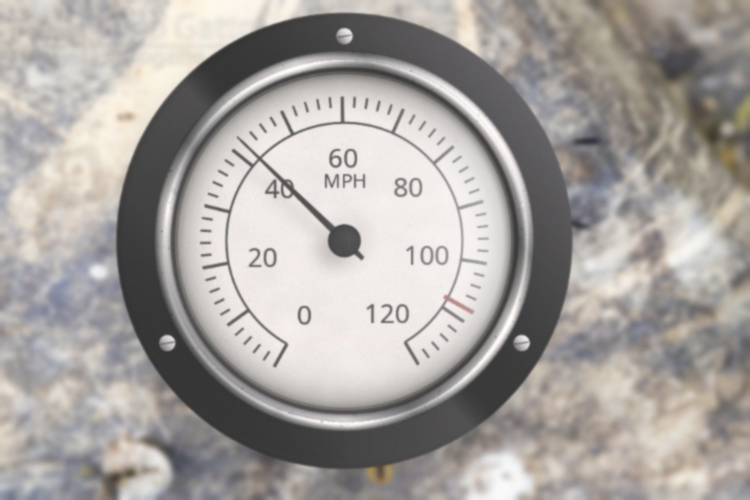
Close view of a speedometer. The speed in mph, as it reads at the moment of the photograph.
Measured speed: 42 mph
